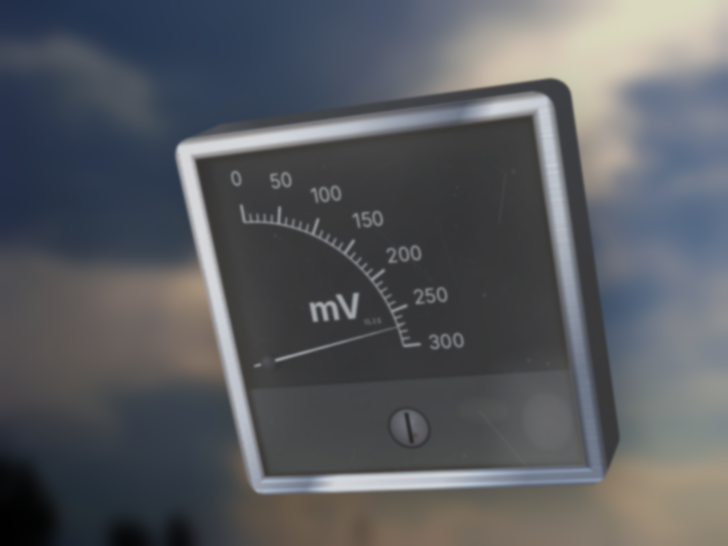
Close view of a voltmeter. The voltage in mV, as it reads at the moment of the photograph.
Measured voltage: 270 mV
